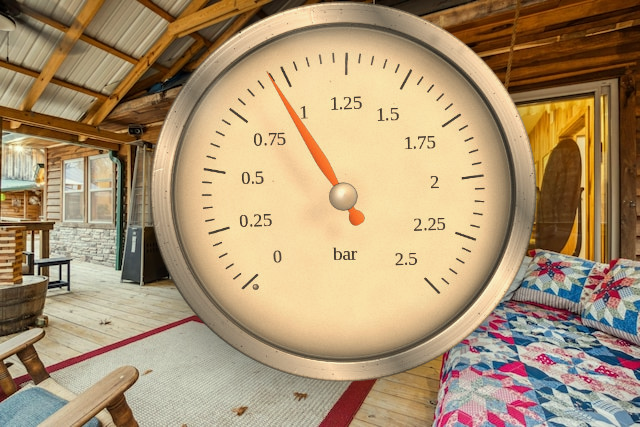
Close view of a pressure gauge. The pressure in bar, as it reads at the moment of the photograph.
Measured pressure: 0.95 bar
